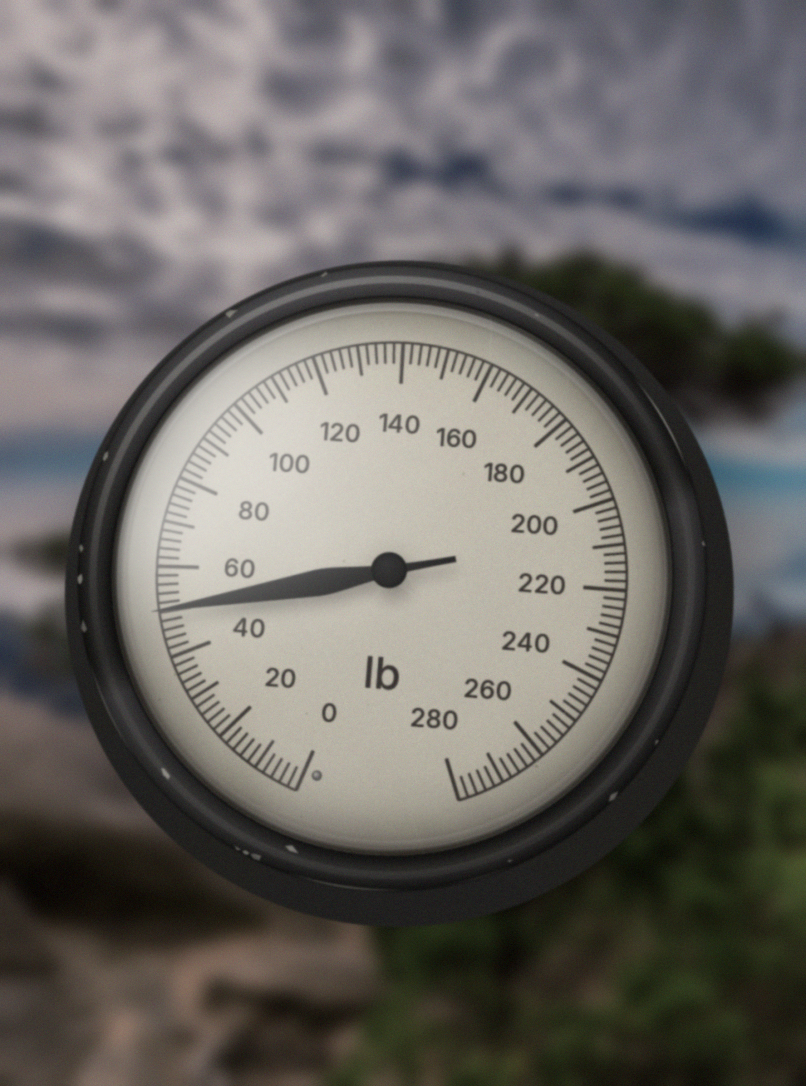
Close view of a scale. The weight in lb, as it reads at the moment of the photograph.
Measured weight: 50 lb
